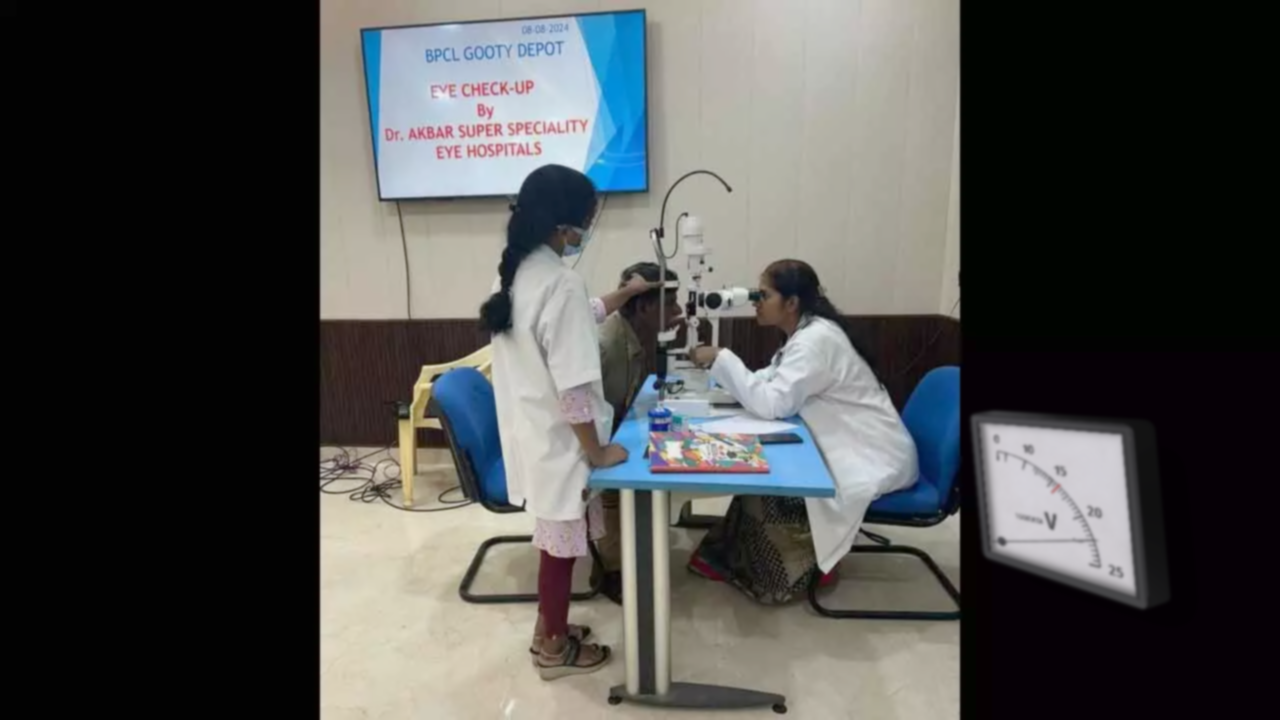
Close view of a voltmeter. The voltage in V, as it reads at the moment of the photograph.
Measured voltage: 22.5 V
